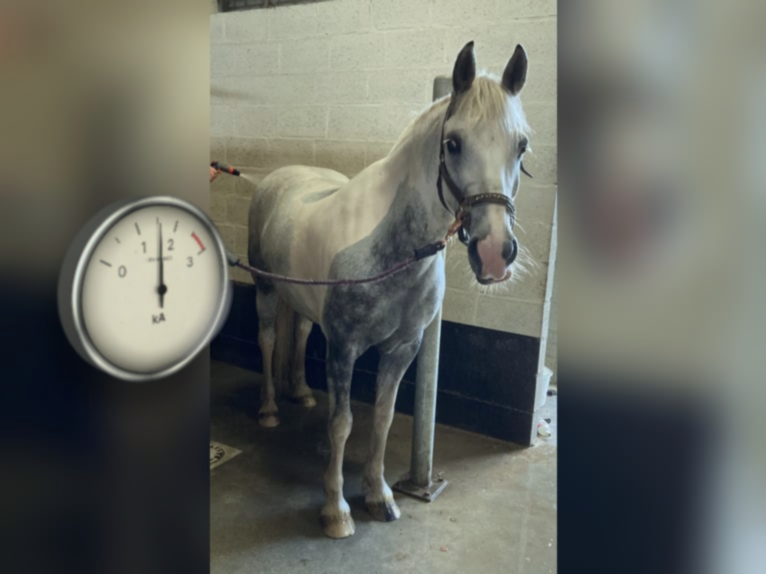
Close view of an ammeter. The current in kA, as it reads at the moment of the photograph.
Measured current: 1.5 kA
